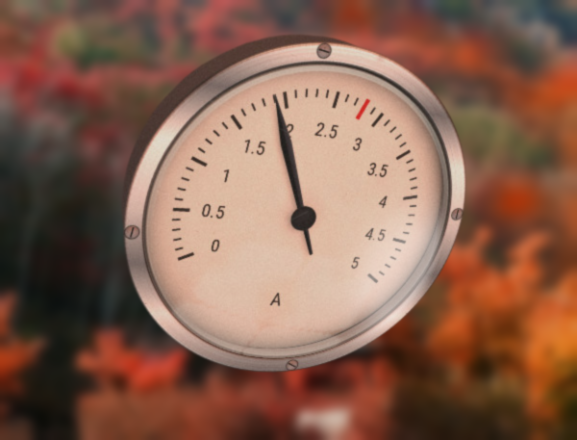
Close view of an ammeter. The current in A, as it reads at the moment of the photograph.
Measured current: 1.9 A
